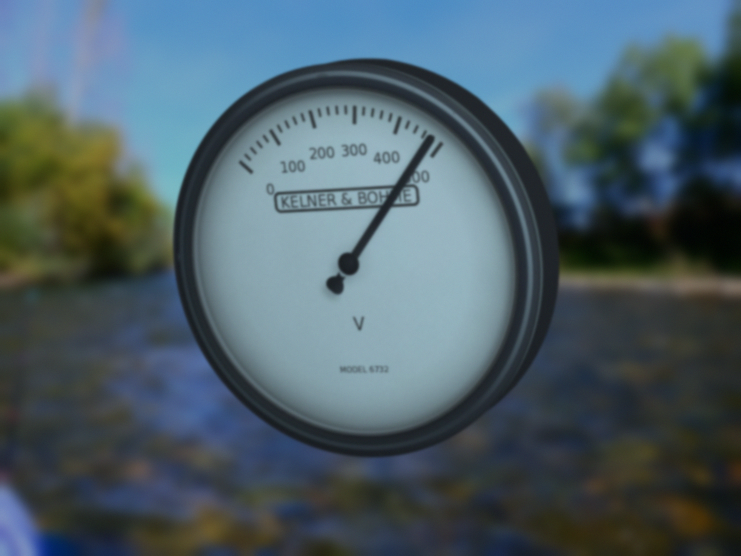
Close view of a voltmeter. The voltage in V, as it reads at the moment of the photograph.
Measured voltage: 480 V
